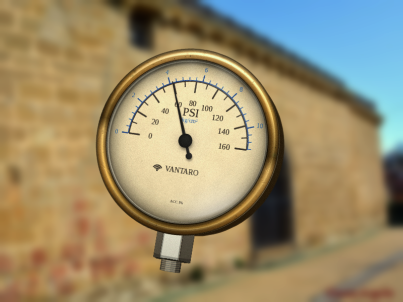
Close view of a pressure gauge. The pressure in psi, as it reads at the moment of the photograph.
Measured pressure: 60 psi
